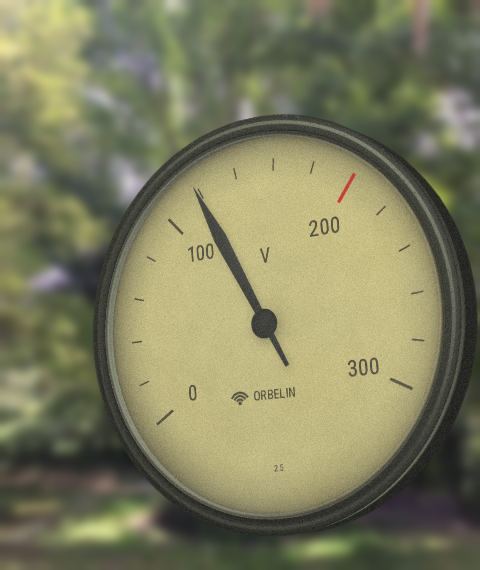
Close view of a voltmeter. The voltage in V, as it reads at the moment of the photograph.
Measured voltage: 120 V
